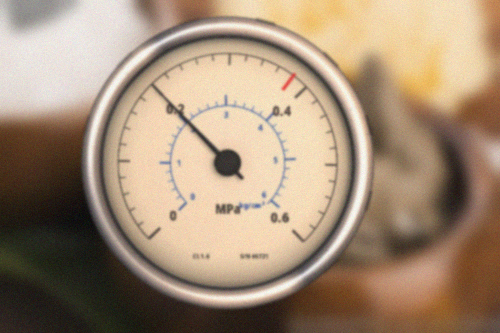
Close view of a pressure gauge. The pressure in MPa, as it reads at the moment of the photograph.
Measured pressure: 0.2 MPa
